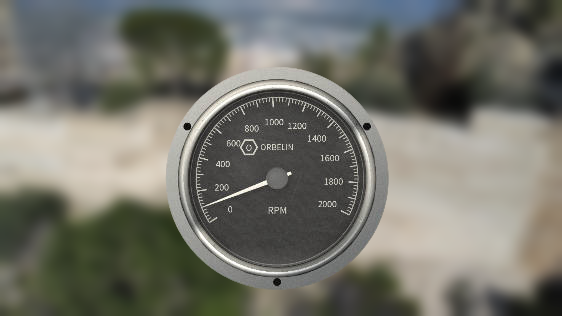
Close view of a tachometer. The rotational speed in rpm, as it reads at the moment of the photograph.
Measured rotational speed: 100 rpm
